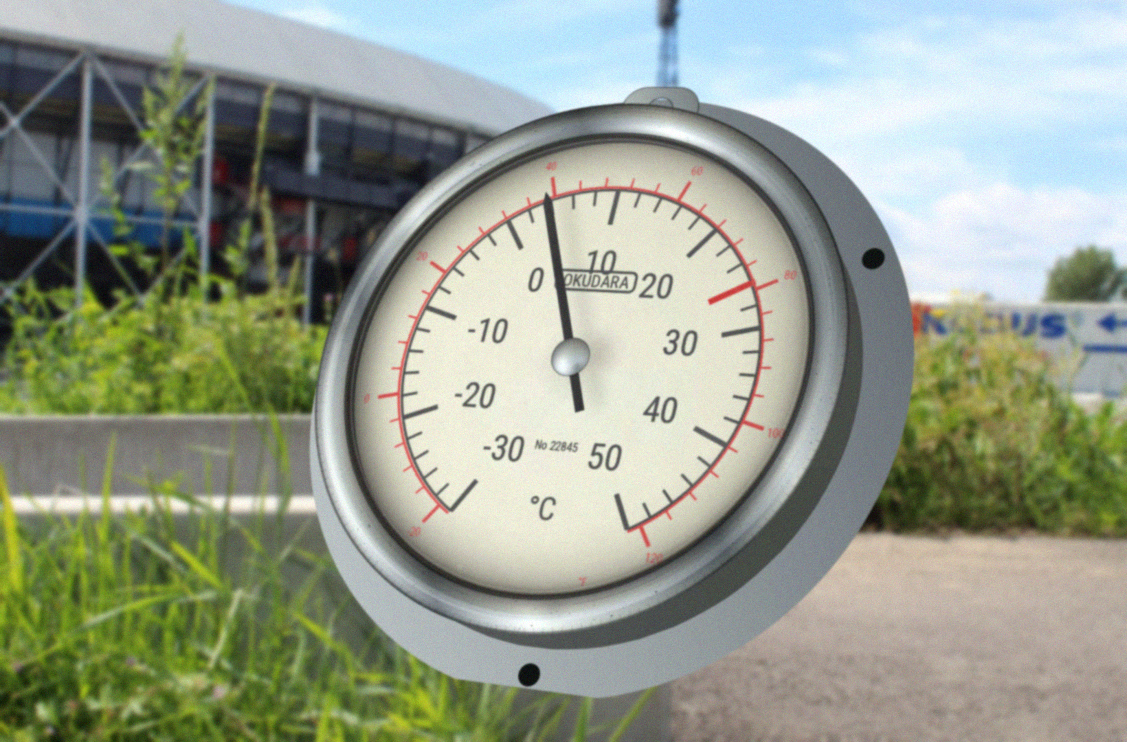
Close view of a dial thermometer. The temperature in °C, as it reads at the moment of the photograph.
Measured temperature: 4 °C
